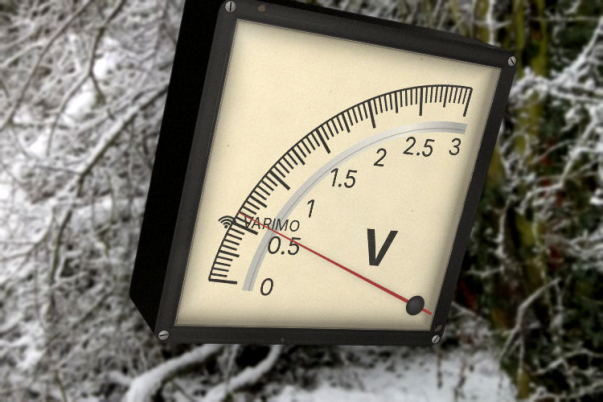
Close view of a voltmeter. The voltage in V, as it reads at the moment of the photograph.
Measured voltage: 0.6 V
